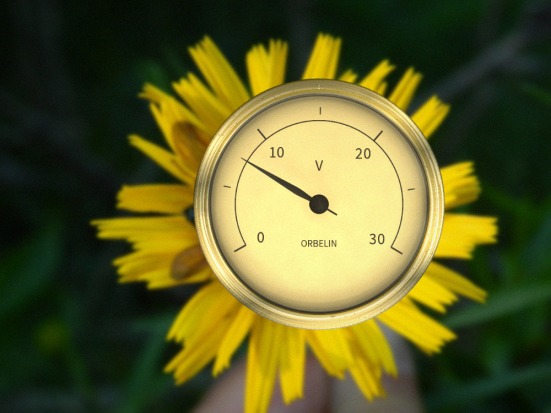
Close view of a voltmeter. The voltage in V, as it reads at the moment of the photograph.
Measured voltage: 7.5 V
